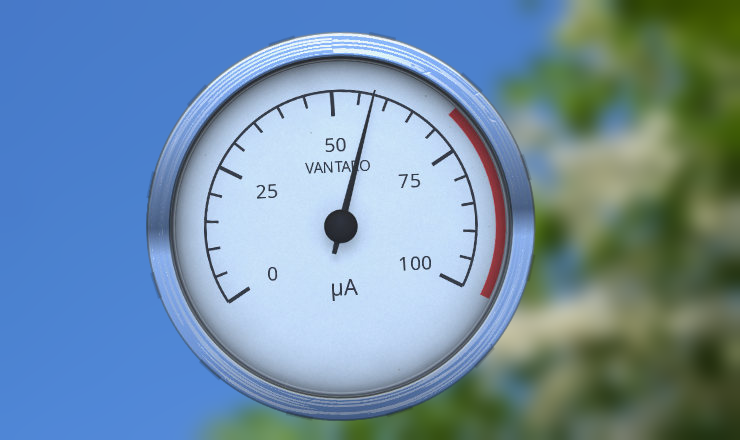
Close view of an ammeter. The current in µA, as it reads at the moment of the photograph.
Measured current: 57.5 µA
